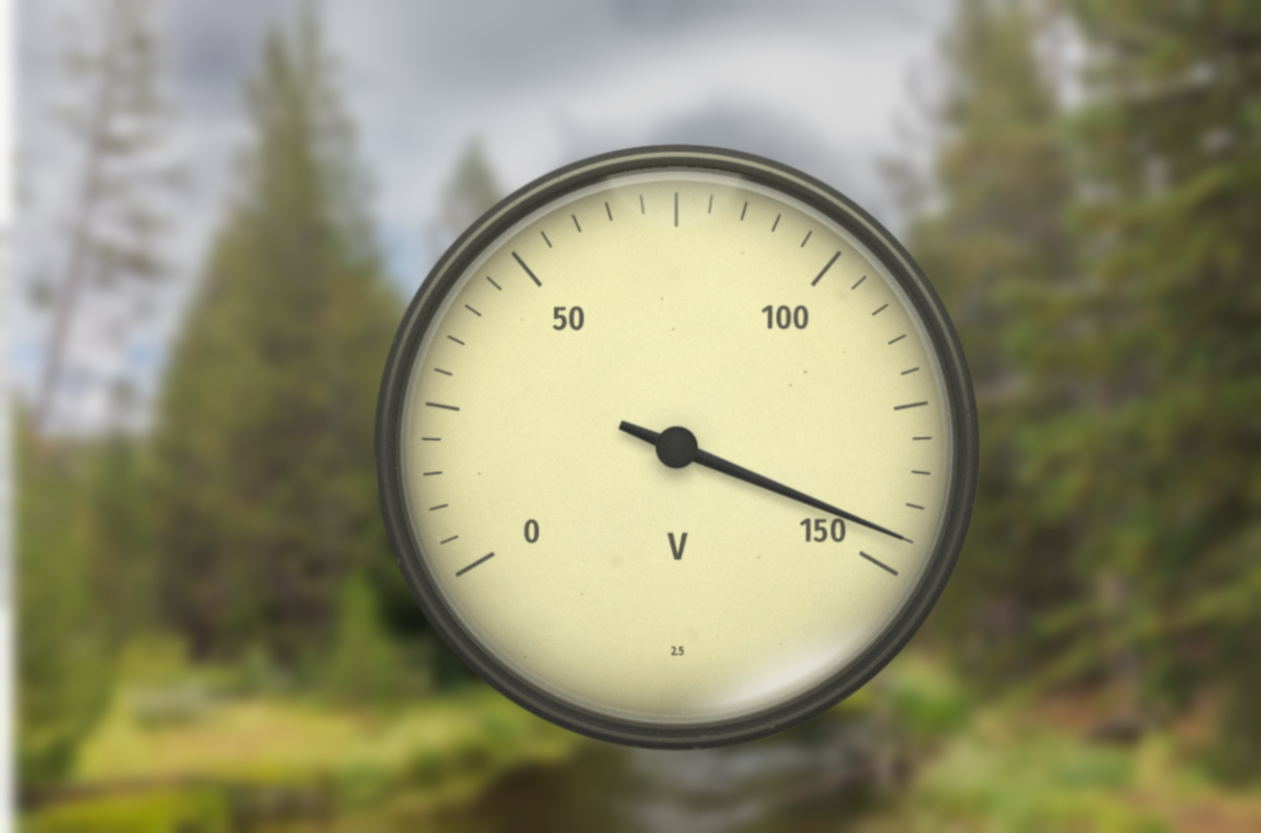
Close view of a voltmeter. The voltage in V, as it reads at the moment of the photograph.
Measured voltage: 145 V
